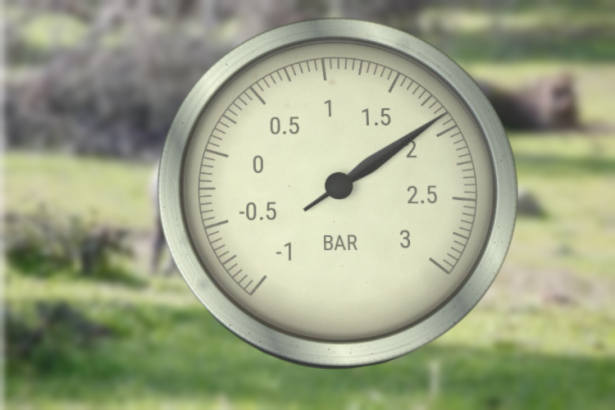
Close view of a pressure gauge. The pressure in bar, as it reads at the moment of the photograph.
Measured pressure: 1.9 bar
